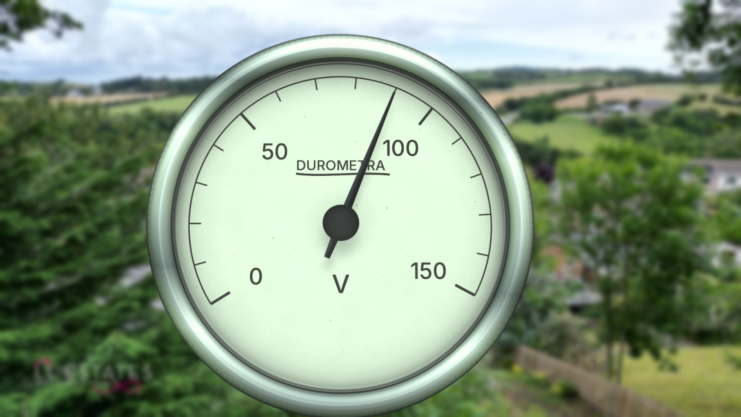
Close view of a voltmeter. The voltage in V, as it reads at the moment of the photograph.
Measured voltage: 90 V
